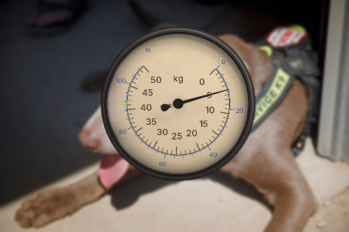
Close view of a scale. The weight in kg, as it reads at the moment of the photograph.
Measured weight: 5 kg
